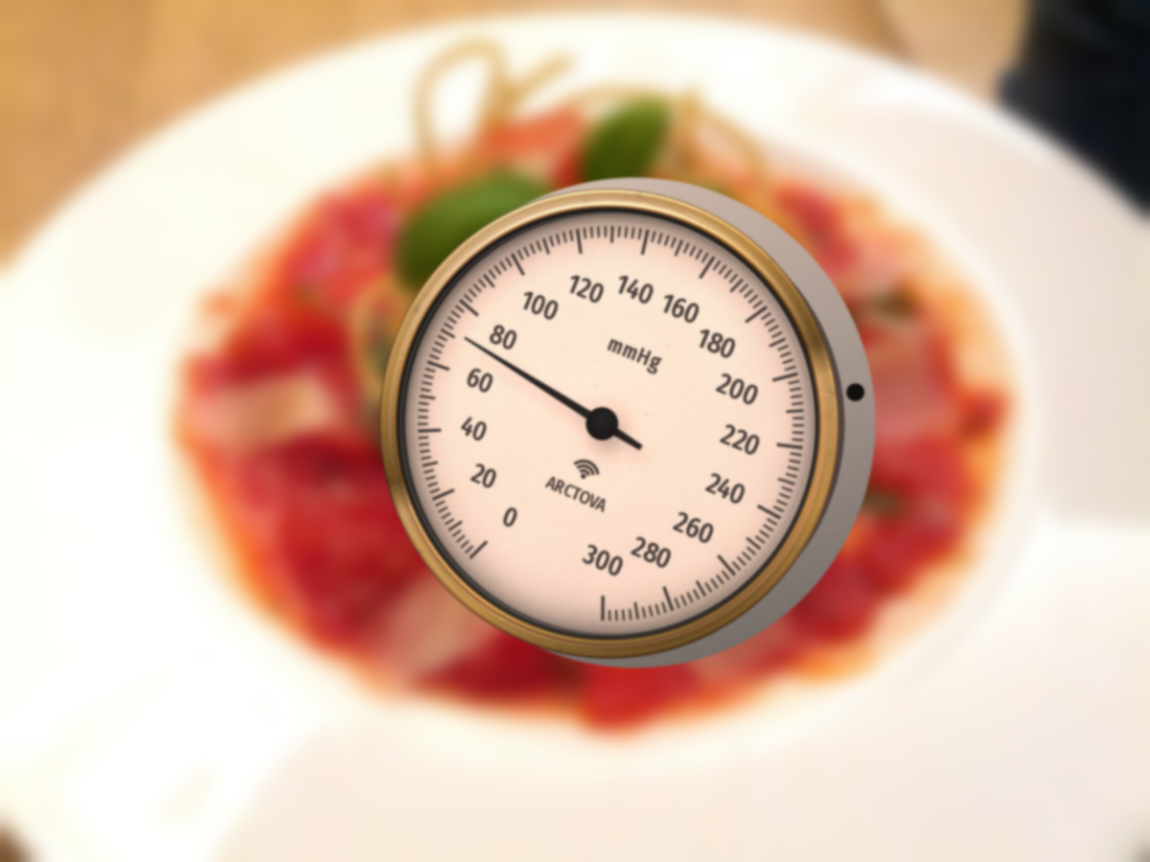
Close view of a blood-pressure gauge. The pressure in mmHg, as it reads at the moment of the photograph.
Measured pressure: 72 mmHg
